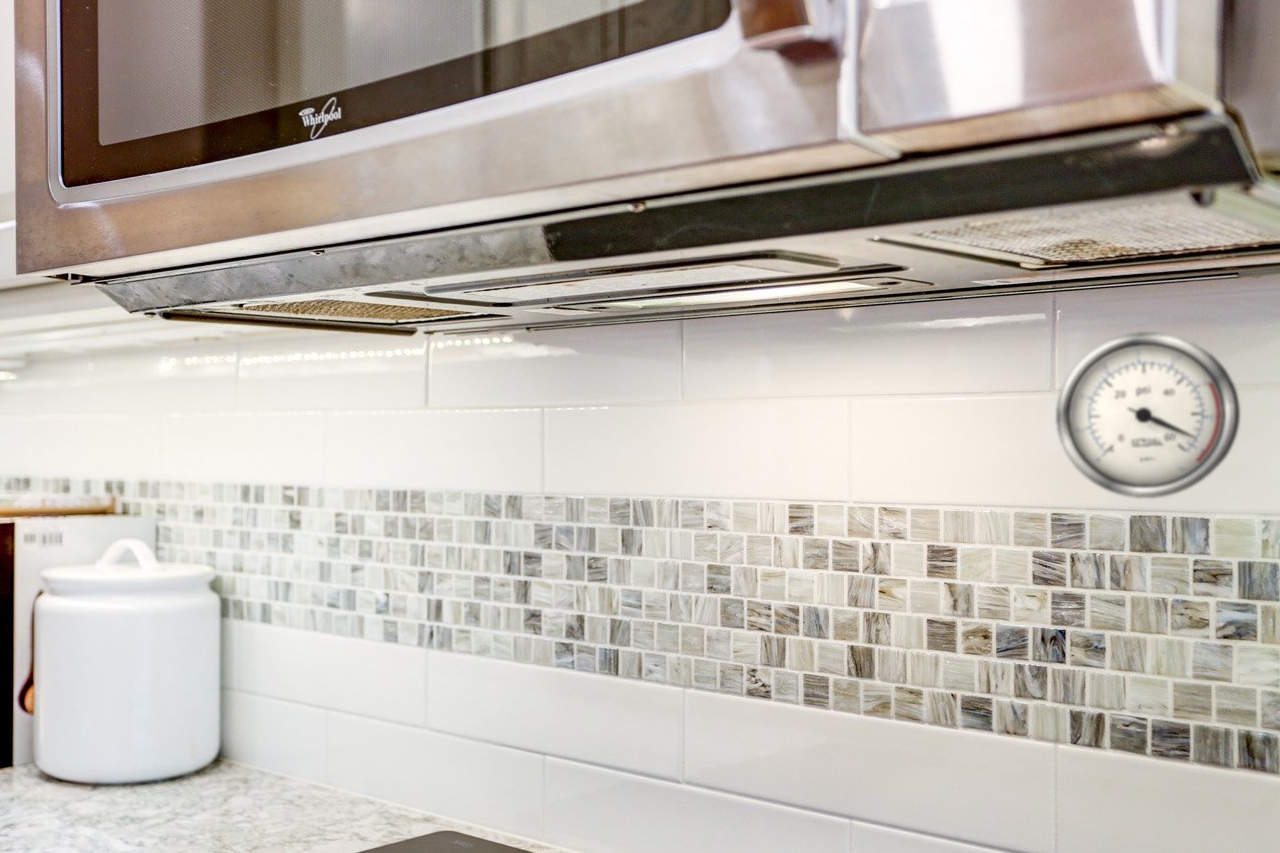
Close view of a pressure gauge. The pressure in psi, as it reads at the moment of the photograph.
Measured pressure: 56 psi
